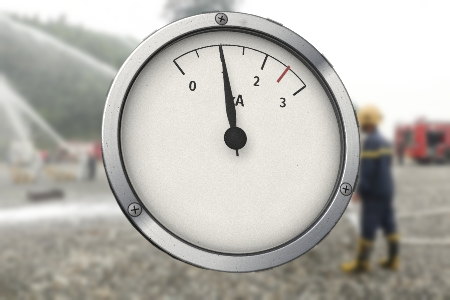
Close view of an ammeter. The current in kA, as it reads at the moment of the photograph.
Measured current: 1 kA
